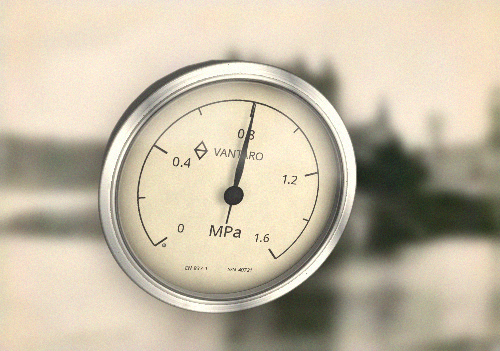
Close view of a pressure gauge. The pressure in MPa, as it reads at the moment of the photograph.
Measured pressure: 0.8 MPa
